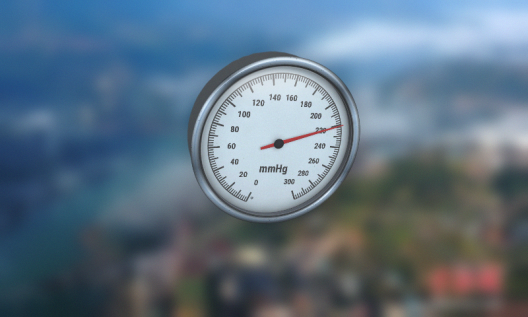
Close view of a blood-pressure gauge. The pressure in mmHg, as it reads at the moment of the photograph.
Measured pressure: 220 mmHg
